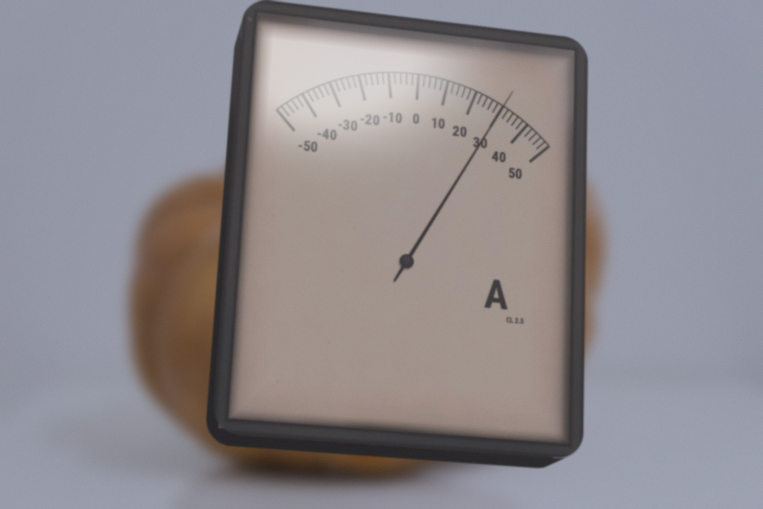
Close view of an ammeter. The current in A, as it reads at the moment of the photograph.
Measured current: 30 A
